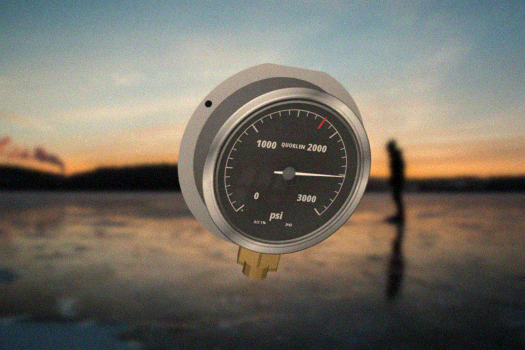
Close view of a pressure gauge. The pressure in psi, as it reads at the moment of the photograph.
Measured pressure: 2500 psi
